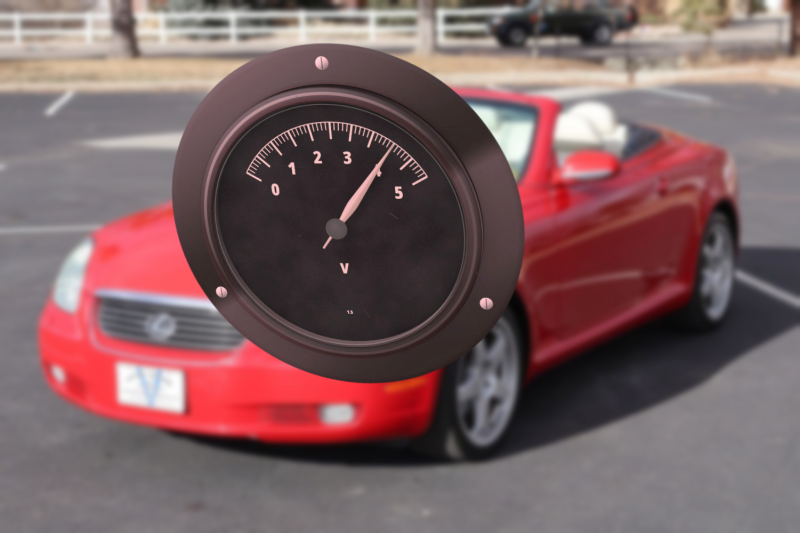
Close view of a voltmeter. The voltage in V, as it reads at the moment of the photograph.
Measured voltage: 4 V
